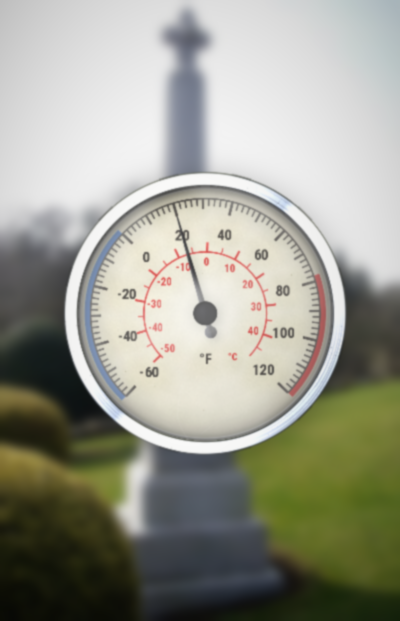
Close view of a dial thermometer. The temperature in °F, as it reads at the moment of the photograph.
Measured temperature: 20 °F
